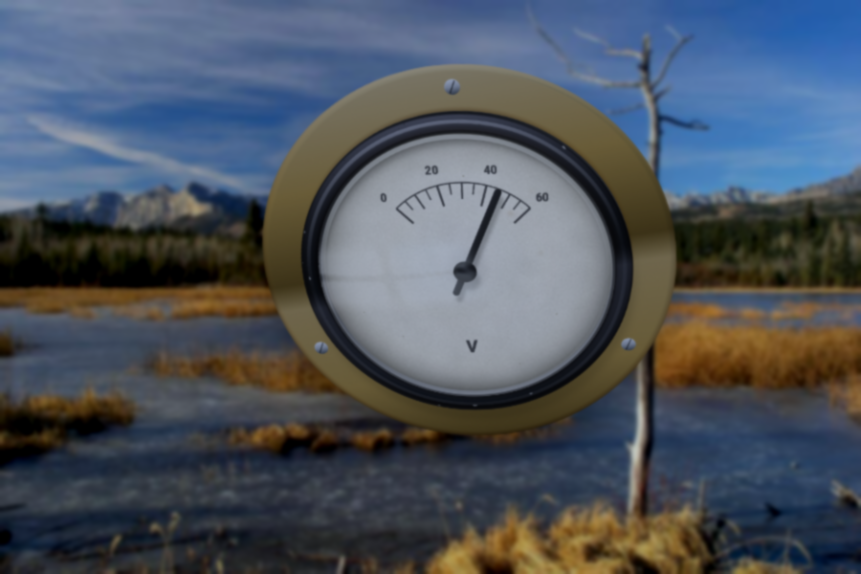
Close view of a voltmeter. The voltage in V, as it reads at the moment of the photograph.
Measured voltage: 45 V
